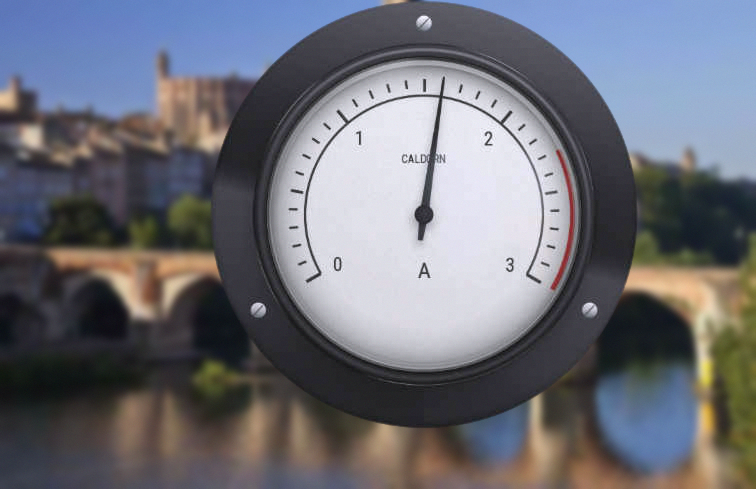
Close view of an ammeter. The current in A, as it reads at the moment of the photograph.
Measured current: 1.6 A
